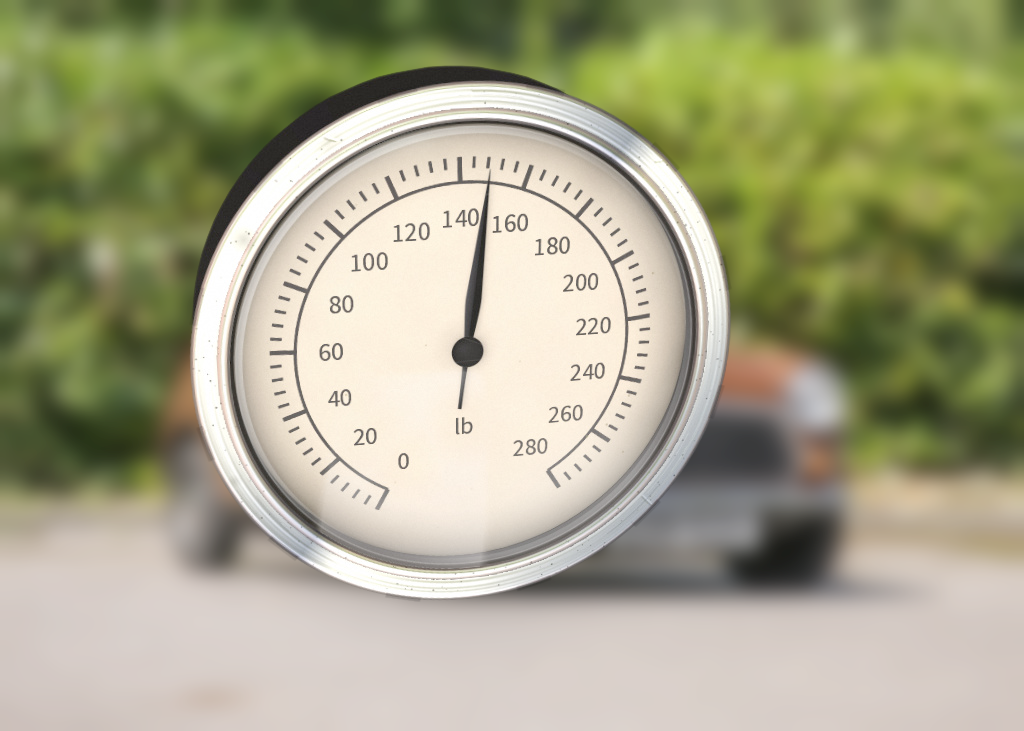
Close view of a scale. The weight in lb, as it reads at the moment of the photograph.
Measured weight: 148 lb
